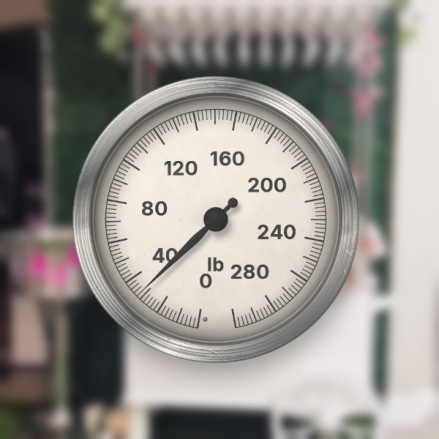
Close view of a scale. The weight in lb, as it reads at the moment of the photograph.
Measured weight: 32 lb
